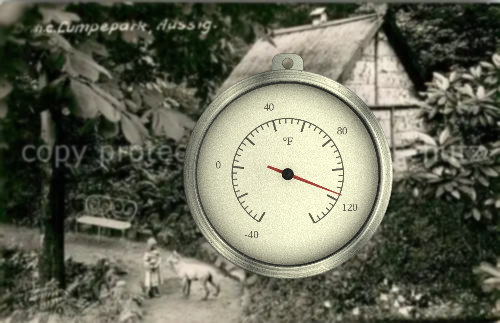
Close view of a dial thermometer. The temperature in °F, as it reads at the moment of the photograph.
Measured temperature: 116 °F
